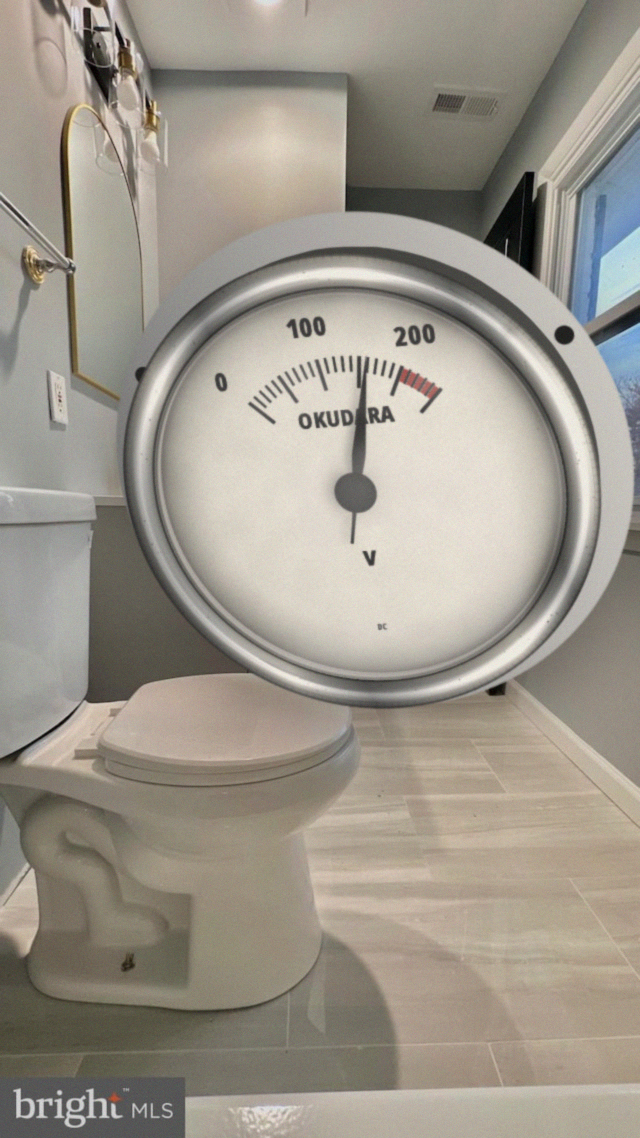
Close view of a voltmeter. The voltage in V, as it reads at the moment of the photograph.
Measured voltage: 160 V
